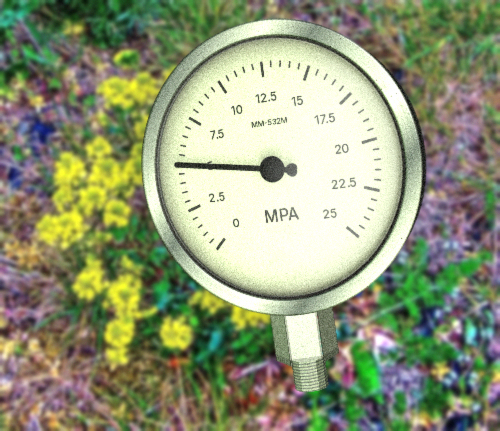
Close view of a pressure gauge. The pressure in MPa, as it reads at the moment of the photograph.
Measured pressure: 5 MPa
